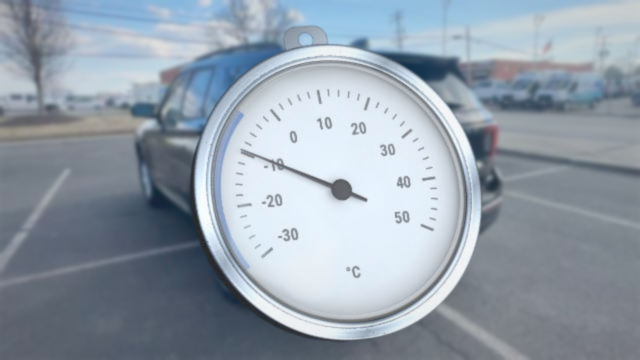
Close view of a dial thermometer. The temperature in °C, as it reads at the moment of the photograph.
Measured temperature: -10 °C
